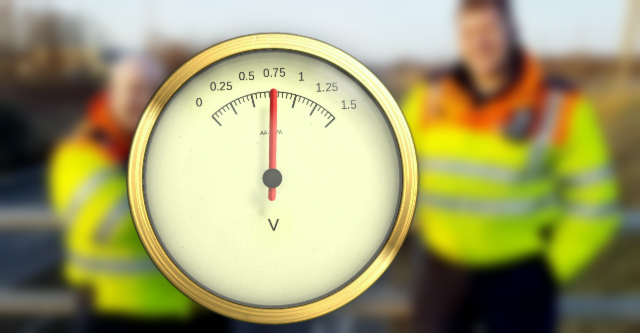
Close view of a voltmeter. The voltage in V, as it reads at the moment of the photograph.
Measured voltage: 0.75 V
